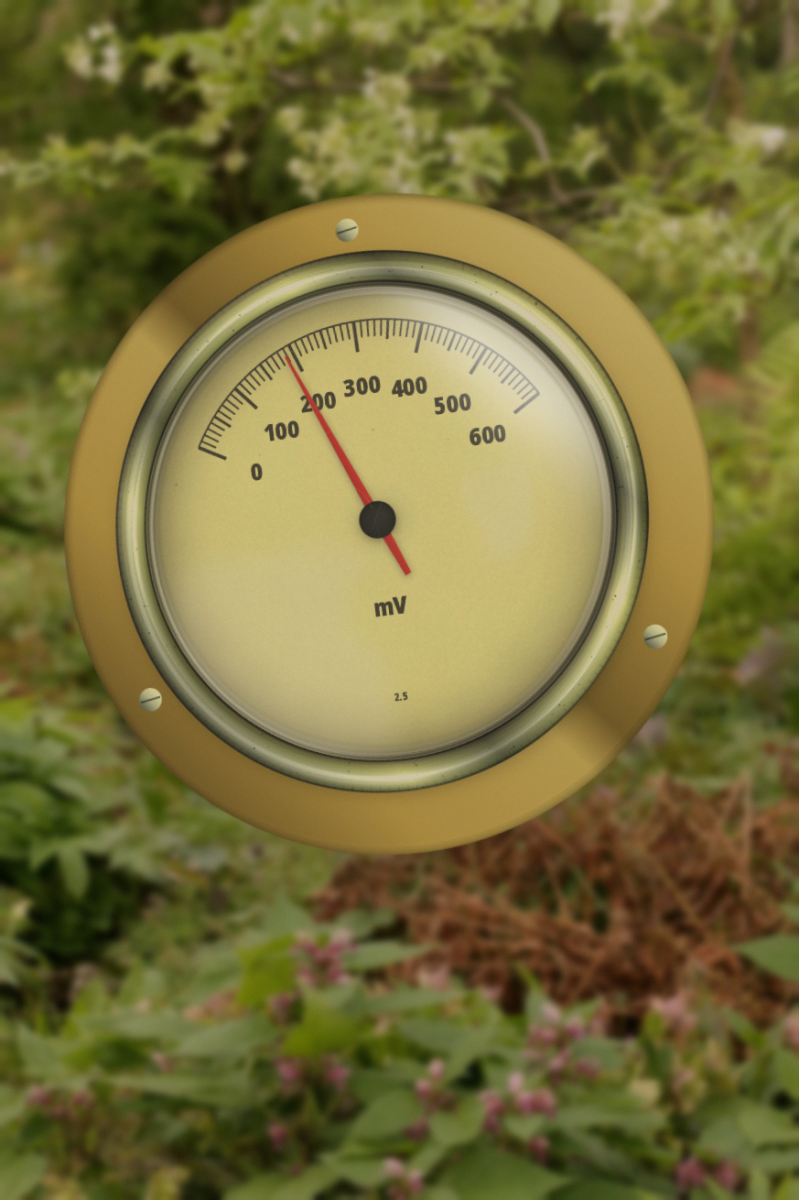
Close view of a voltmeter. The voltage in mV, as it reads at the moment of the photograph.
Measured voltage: 190 mV
